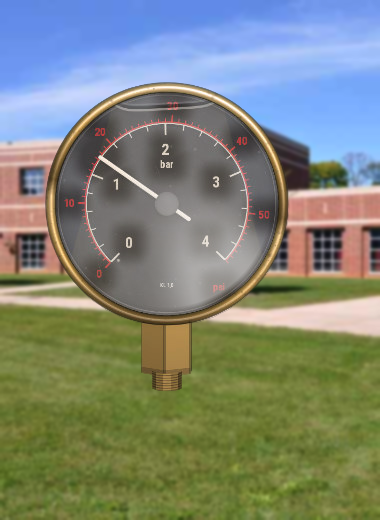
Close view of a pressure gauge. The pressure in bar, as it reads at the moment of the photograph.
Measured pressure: 1.2 bar
